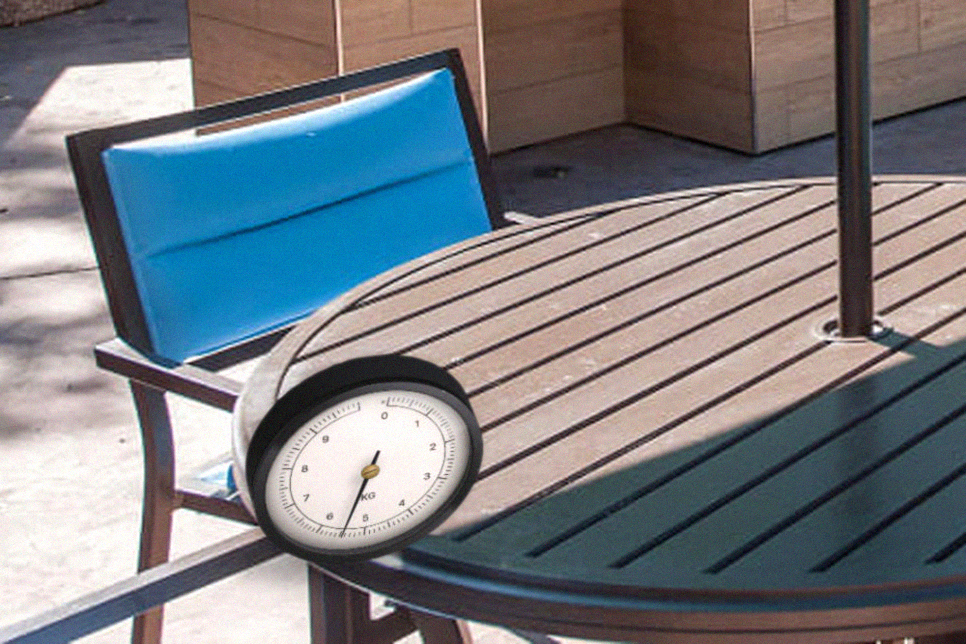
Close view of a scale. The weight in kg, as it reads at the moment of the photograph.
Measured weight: 5.5 kg
